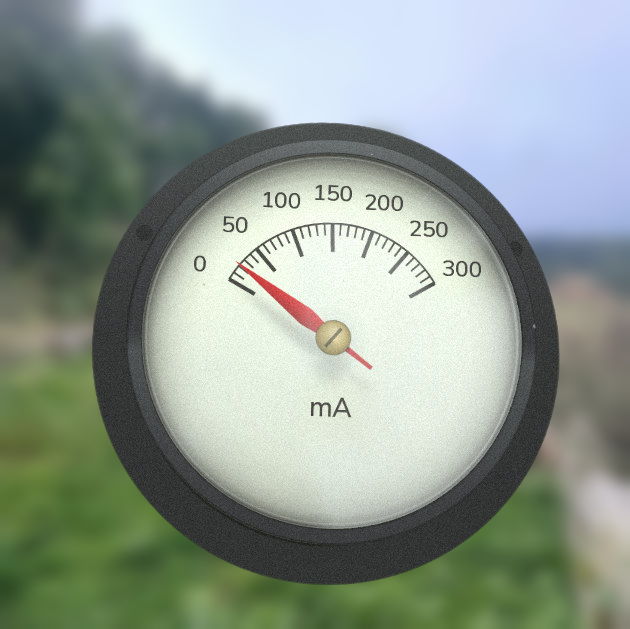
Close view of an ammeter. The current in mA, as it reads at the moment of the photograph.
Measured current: 20 mA
